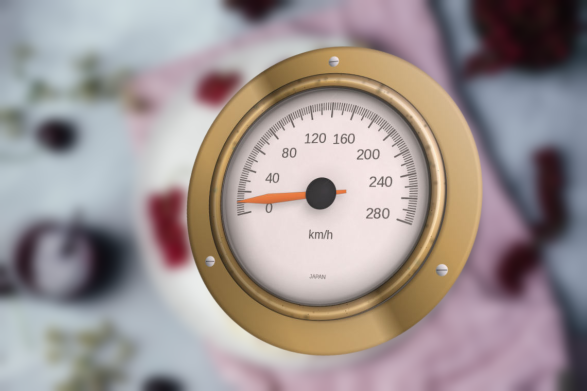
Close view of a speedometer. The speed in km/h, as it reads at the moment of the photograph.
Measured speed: 10 km/h
